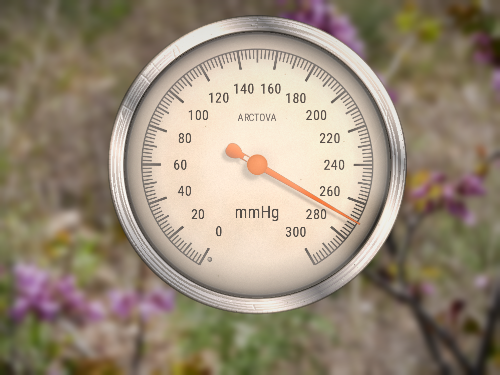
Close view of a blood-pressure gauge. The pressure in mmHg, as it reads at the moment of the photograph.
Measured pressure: 270 mmHg
